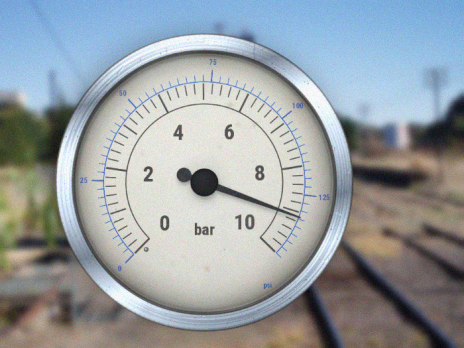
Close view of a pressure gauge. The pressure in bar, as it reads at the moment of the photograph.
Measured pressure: 9.1 bar
